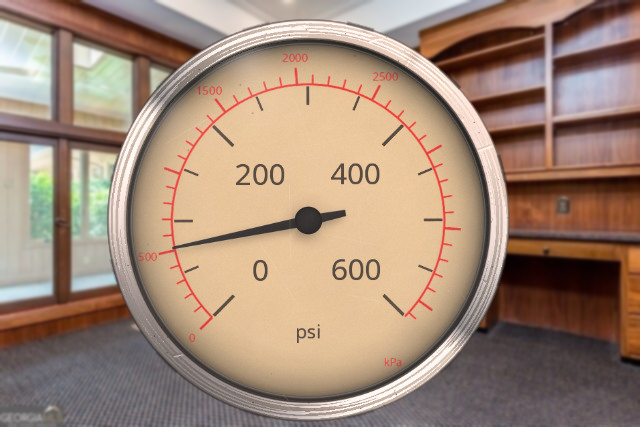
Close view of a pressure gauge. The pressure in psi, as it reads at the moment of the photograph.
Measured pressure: 75 psi
